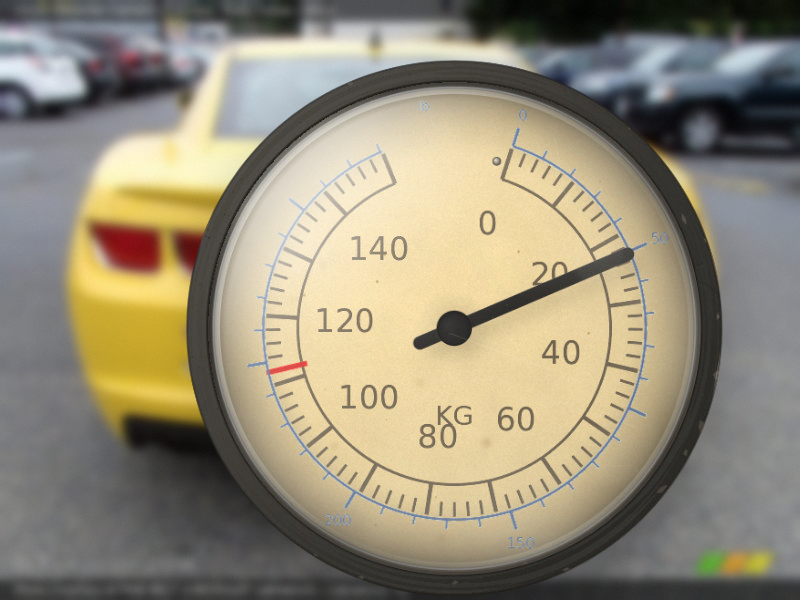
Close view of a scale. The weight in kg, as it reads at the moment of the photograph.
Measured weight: 23 kg
